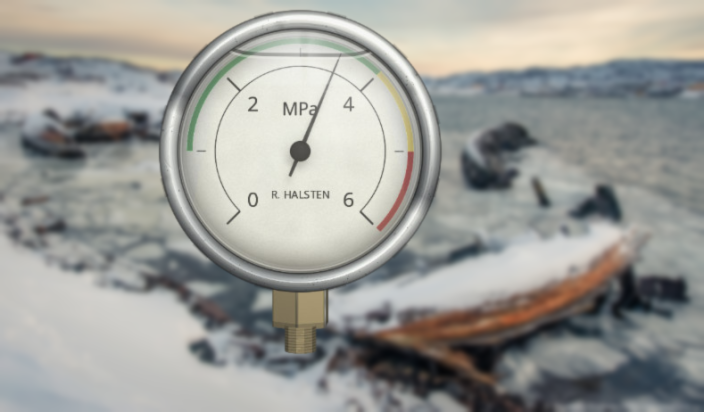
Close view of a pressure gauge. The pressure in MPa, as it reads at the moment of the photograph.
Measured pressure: 3.5 MPa
